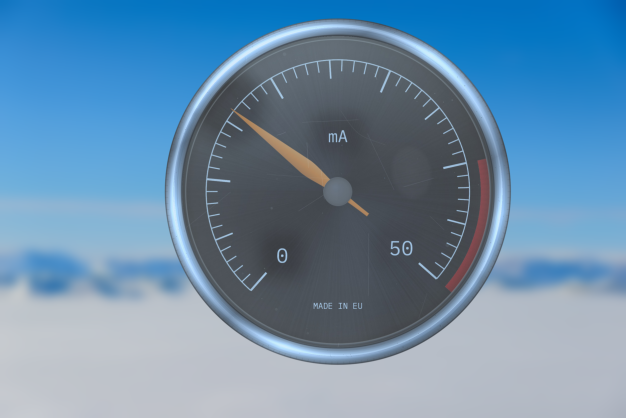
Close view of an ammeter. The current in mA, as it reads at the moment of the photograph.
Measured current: 16 mA
